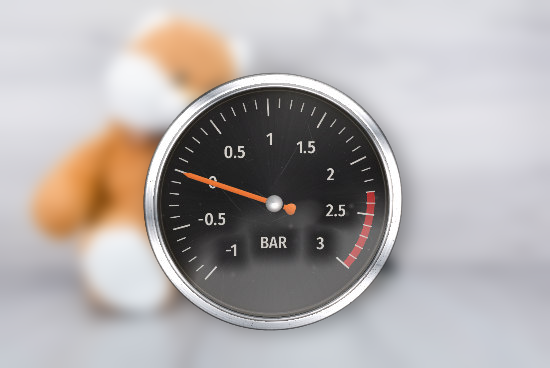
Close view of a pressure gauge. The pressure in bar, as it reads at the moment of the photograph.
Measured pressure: 0 bar
